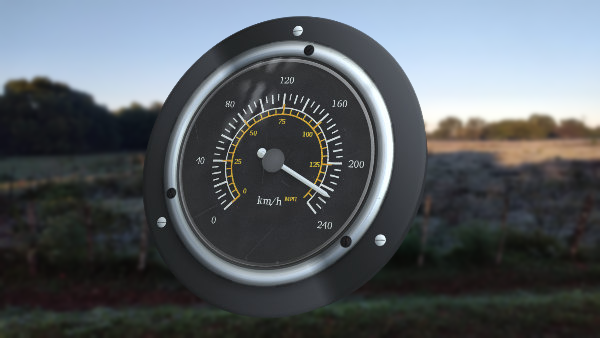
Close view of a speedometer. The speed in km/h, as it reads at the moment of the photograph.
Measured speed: 225 km/h
